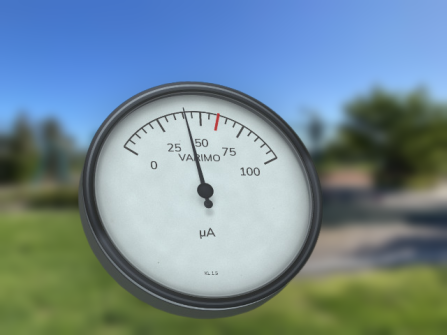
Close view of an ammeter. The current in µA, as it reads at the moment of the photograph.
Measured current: 40 µA
